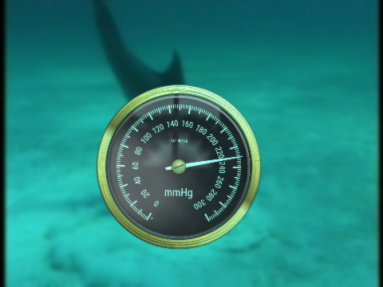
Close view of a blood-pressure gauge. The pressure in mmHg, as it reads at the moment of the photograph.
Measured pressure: 230 mmHg
